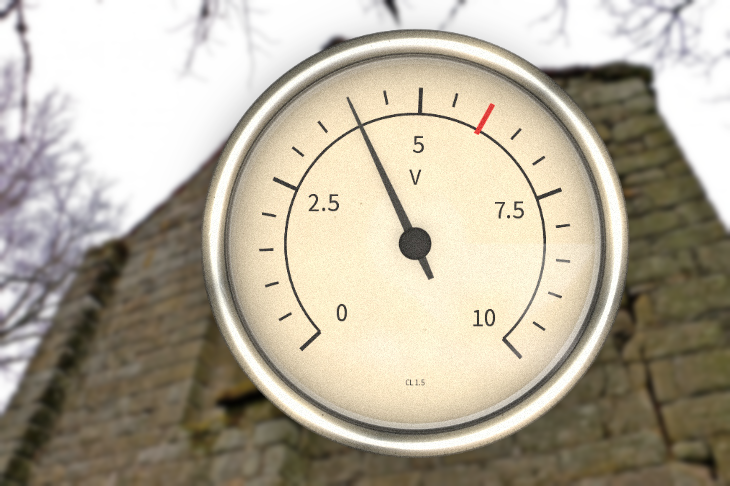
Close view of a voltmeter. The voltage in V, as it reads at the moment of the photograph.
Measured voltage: 4 V
